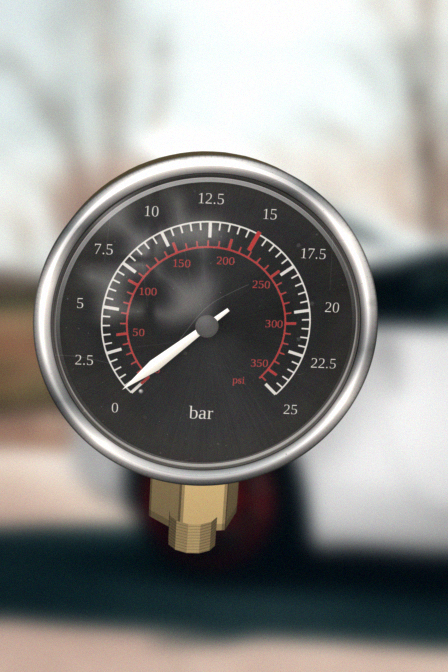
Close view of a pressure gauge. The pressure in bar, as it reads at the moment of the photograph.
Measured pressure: 0.5 bar
